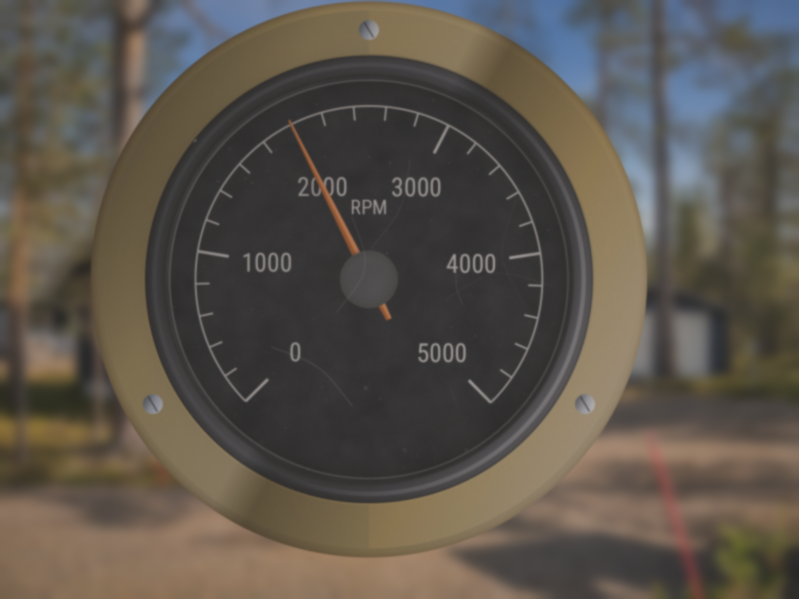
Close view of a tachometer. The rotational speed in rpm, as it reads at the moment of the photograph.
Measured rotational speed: 2000 rpm
